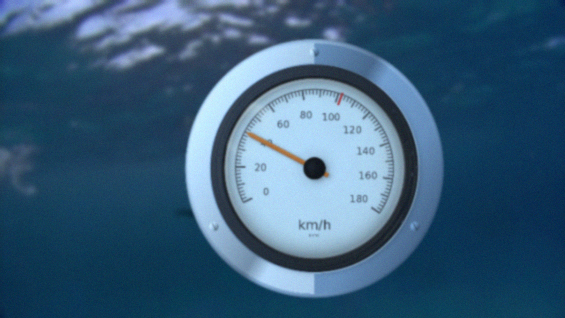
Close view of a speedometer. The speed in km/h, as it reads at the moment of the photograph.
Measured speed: 40 km/h
